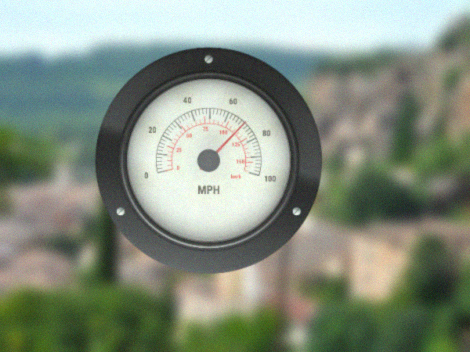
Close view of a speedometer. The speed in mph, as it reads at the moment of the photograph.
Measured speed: 70 mph
